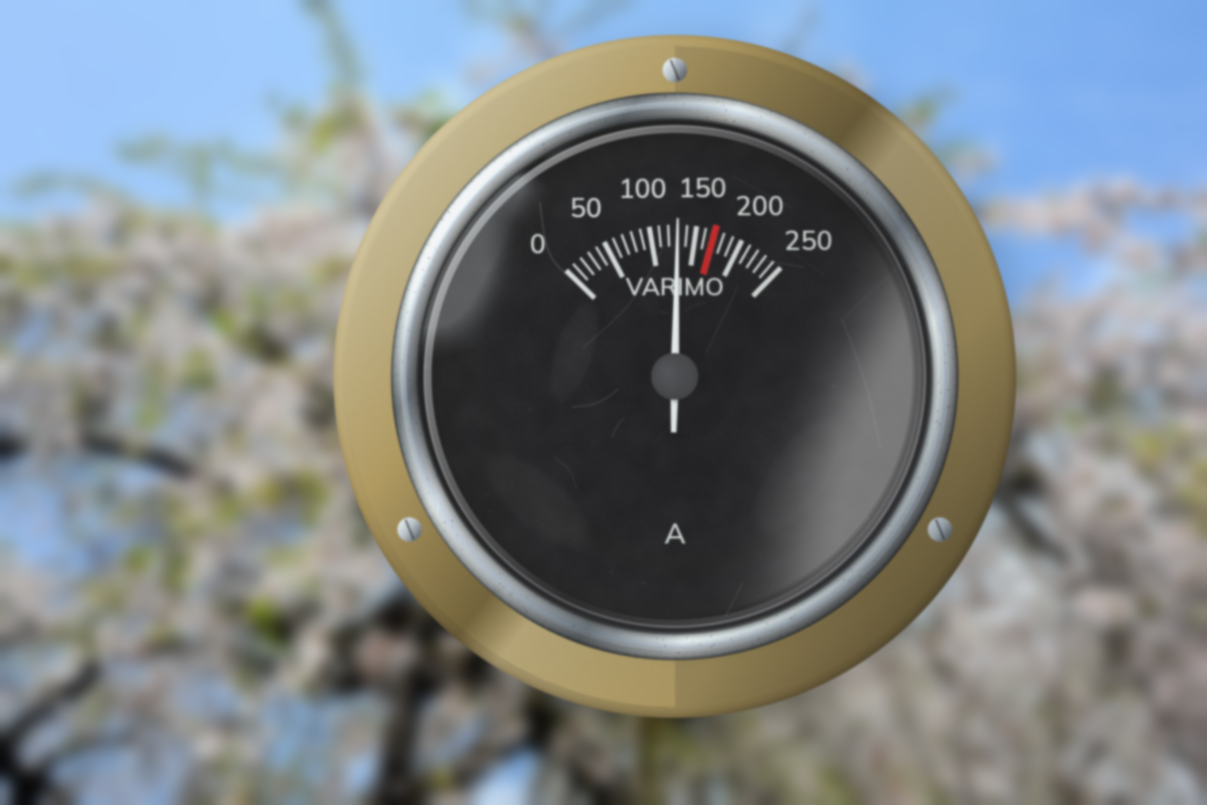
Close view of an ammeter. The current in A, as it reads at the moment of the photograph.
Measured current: 130 A
